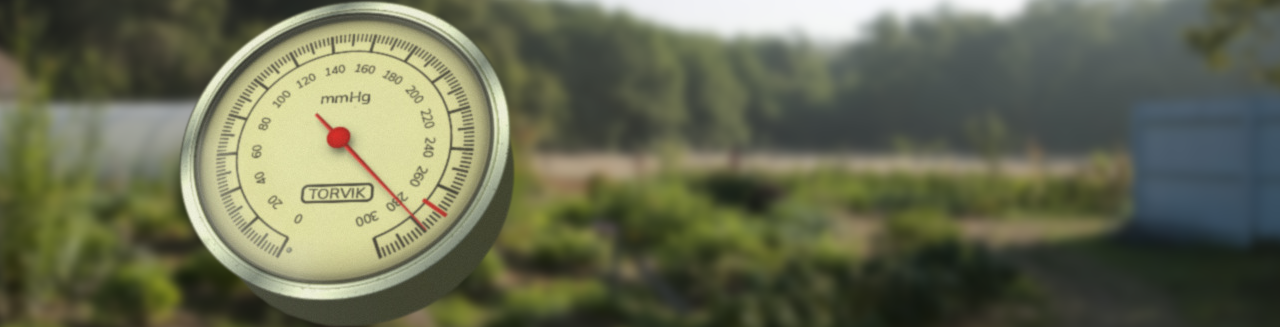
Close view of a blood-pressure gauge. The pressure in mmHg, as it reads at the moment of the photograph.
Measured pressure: 280 mmHg
